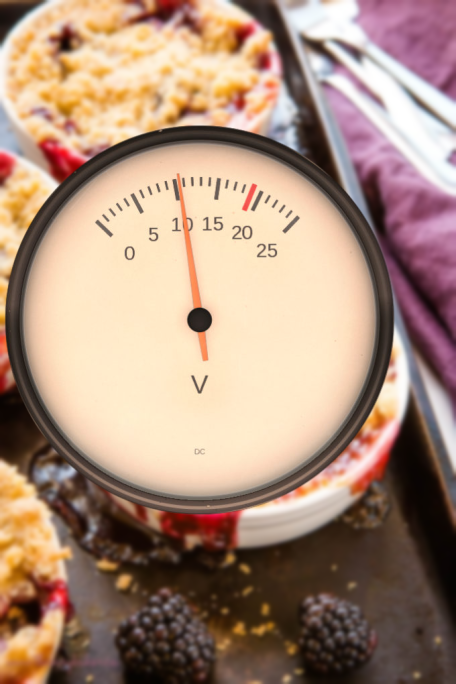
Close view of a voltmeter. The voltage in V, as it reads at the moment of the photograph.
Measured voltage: 10.5 V
